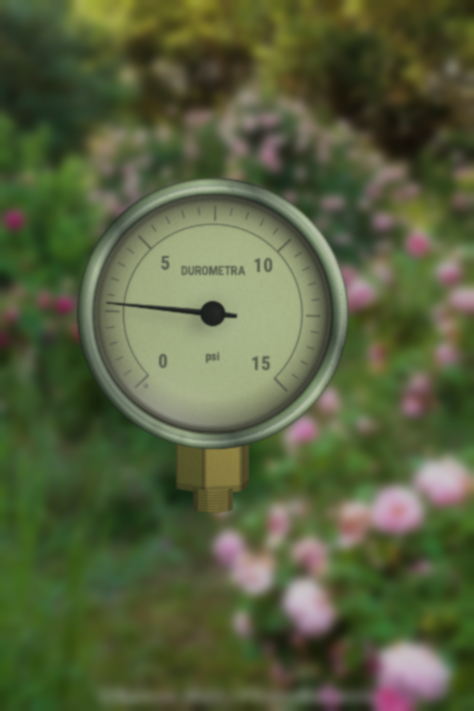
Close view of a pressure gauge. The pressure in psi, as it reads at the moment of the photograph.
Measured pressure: 2.75 psi
